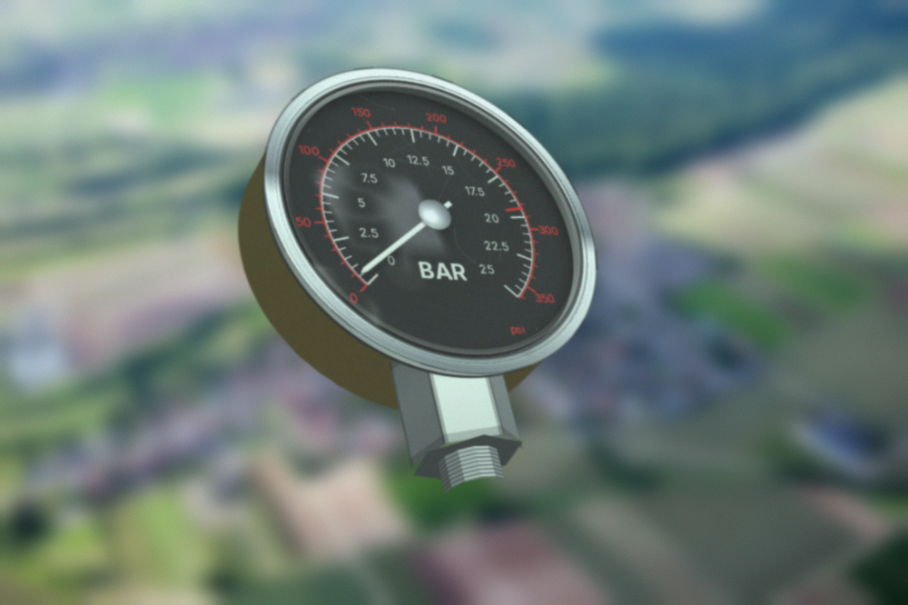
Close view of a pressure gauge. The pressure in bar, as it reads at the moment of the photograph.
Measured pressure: 0.5 bar
